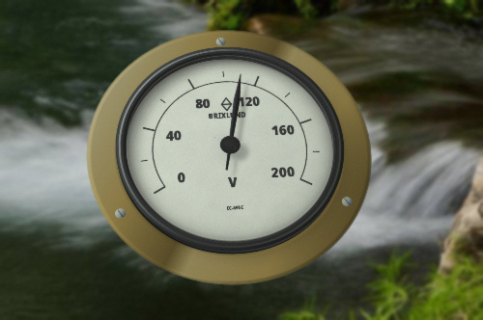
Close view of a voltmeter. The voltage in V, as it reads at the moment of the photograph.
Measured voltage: 110 V
